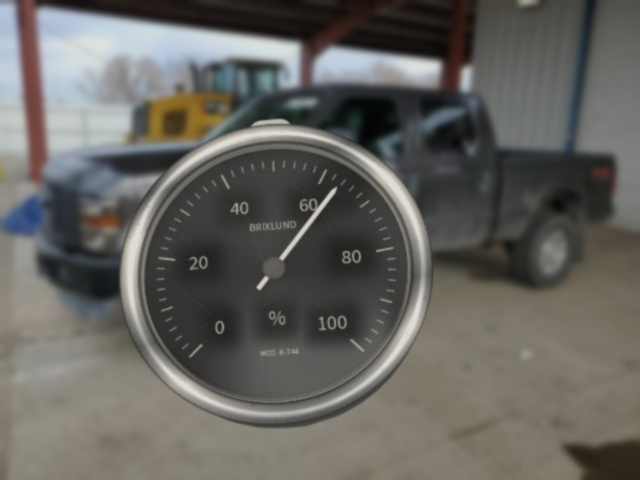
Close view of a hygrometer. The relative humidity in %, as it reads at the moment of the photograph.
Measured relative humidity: 64 %
